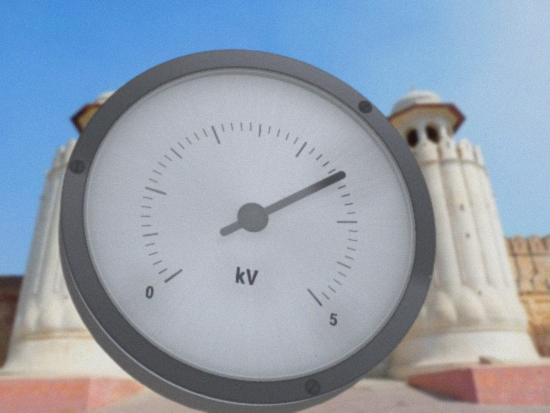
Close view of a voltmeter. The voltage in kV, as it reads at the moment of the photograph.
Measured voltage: 3.5 kV
